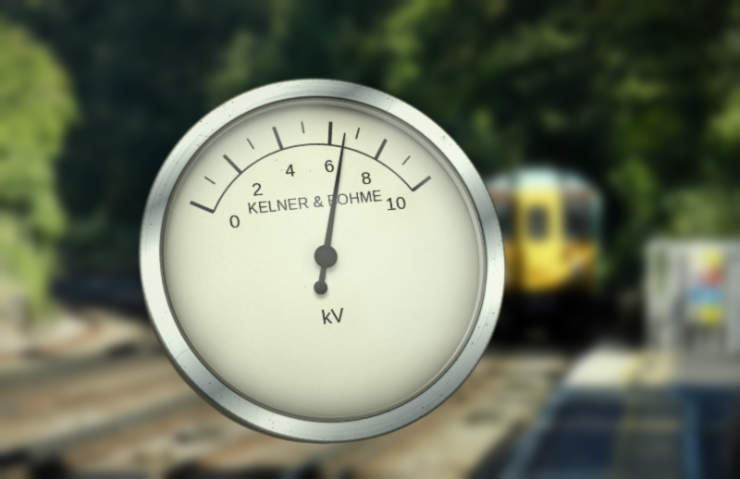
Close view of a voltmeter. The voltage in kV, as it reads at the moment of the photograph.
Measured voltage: 6.5 kV
